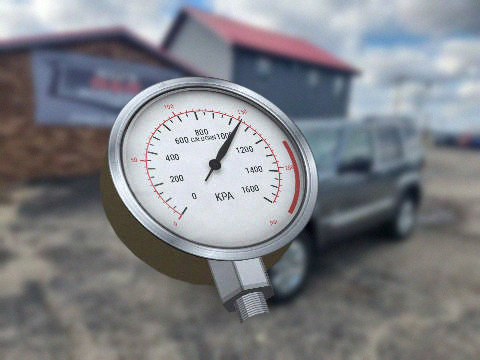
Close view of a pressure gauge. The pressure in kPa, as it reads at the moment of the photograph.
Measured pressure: 1050 kPa
